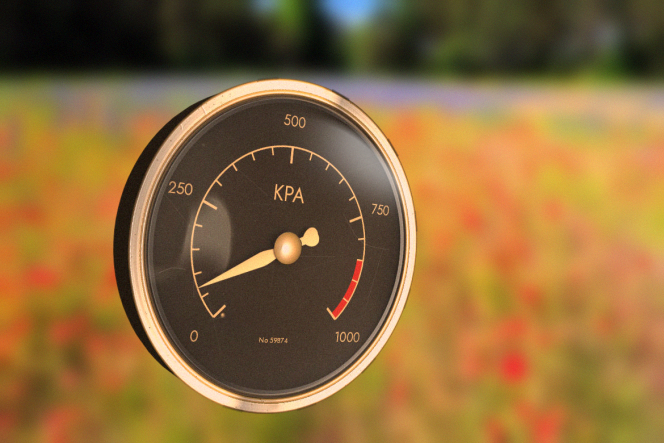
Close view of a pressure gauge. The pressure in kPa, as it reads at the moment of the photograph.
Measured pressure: 75 kPa
